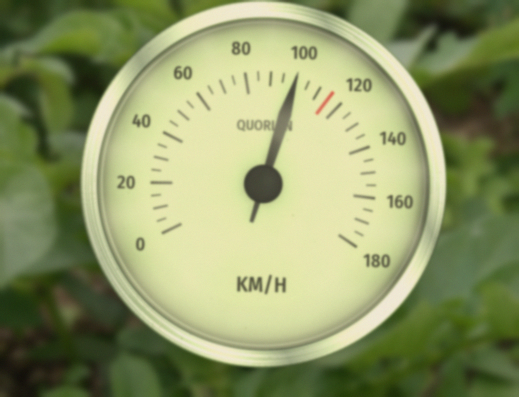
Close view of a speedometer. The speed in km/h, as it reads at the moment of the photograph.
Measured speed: 100 km/h
